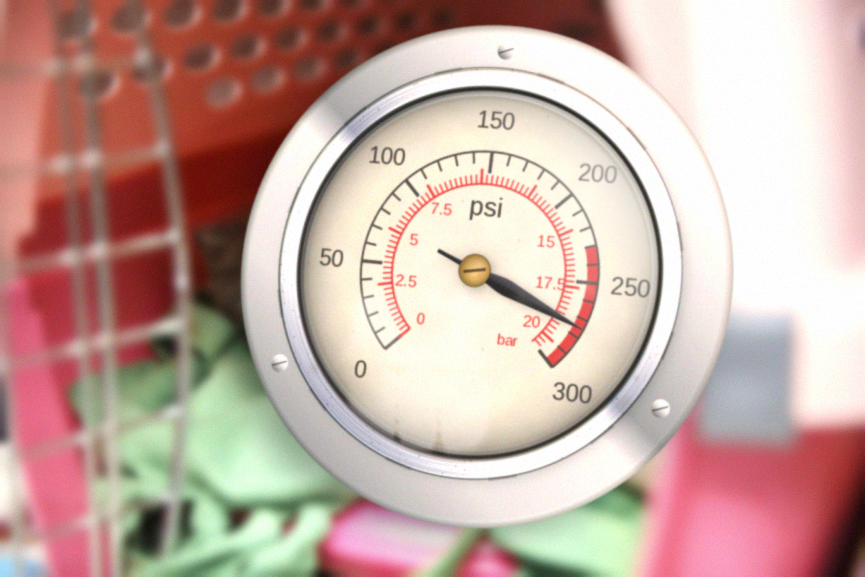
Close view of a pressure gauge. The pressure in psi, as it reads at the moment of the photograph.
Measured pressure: 275 psi
